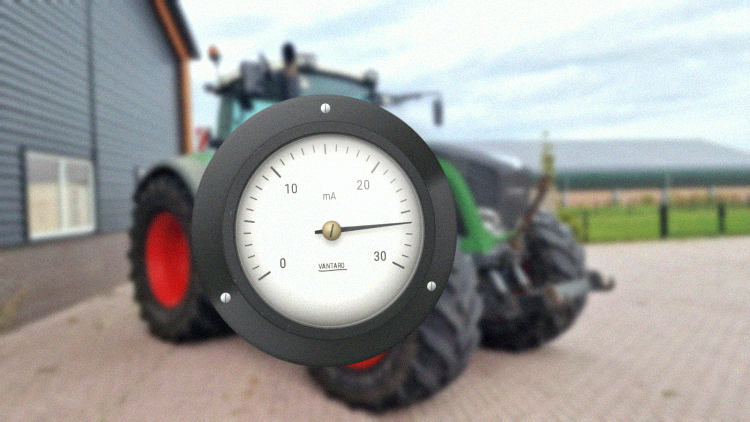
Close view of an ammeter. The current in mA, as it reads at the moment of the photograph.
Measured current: 26 mA
